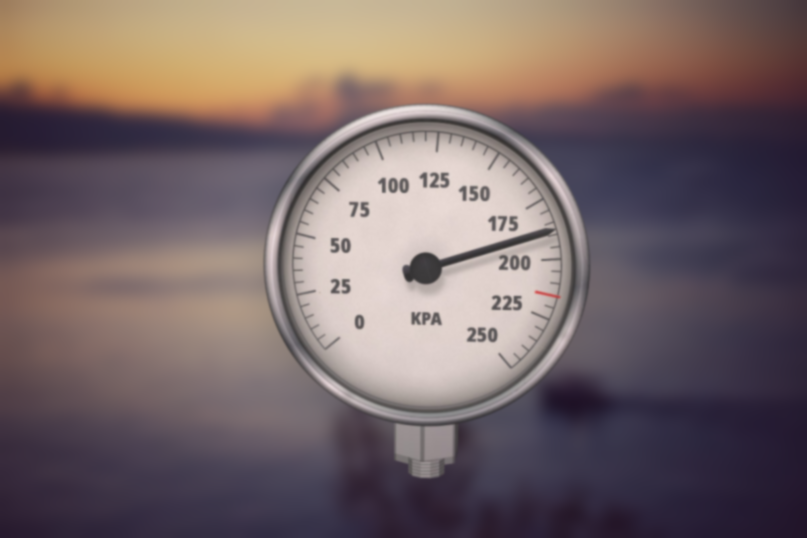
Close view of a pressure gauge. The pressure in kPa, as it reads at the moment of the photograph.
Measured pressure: 187.5 kPa
